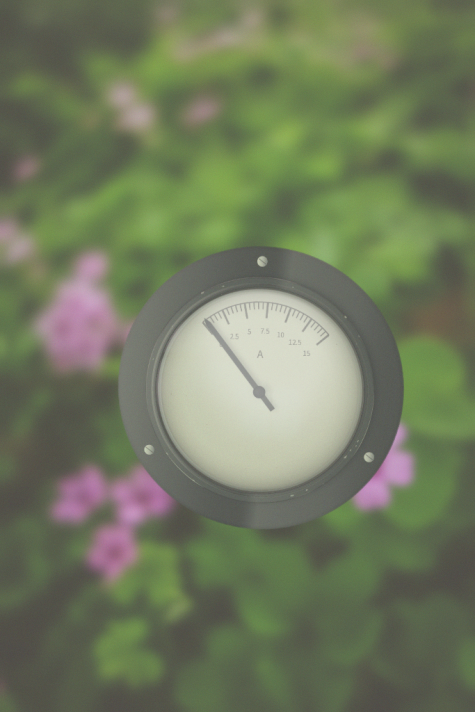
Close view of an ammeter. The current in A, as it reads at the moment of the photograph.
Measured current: 0.5 A
